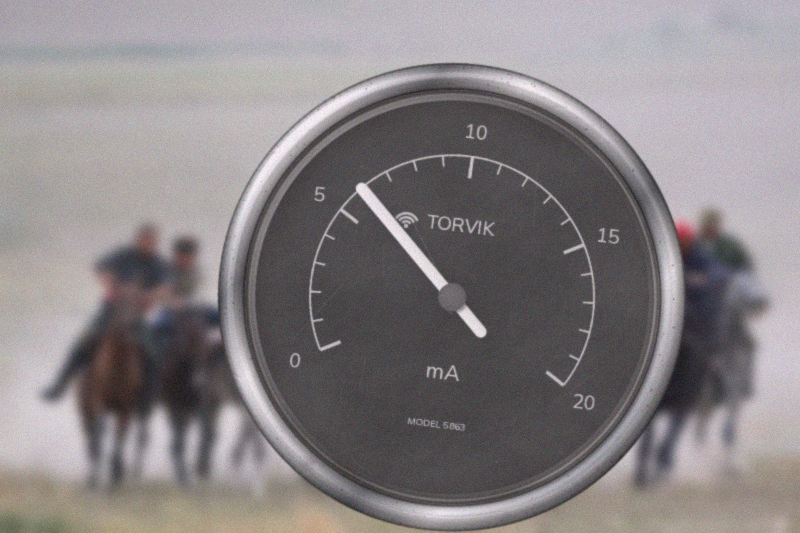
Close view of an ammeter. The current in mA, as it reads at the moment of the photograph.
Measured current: 6 mA
